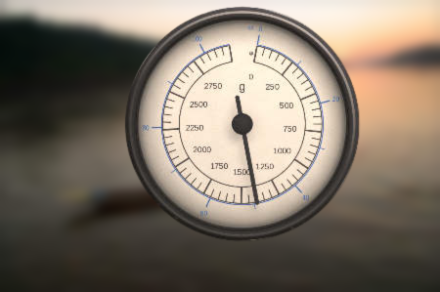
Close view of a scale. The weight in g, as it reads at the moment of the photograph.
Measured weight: 1400 g
